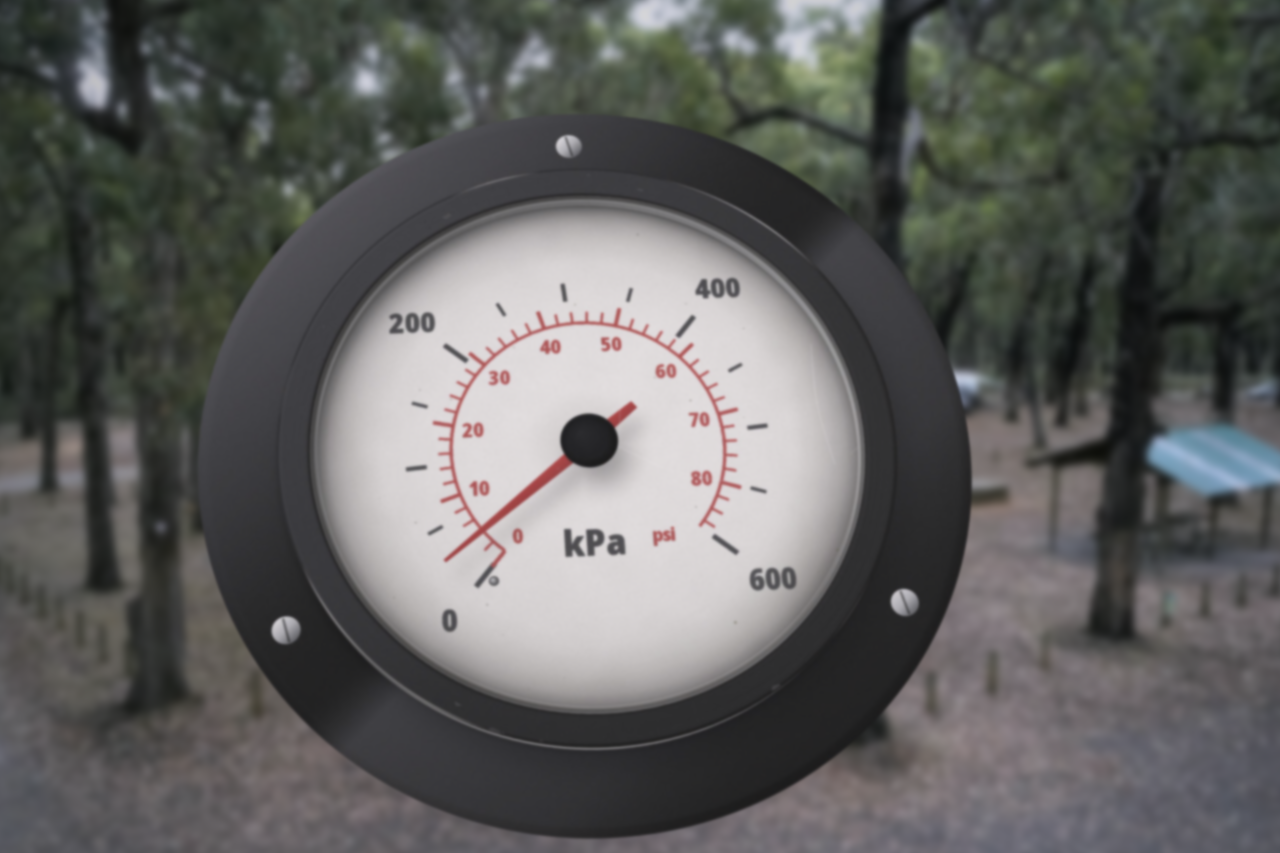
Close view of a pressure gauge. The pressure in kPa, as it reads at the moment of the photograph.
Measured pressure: 25 kPa
